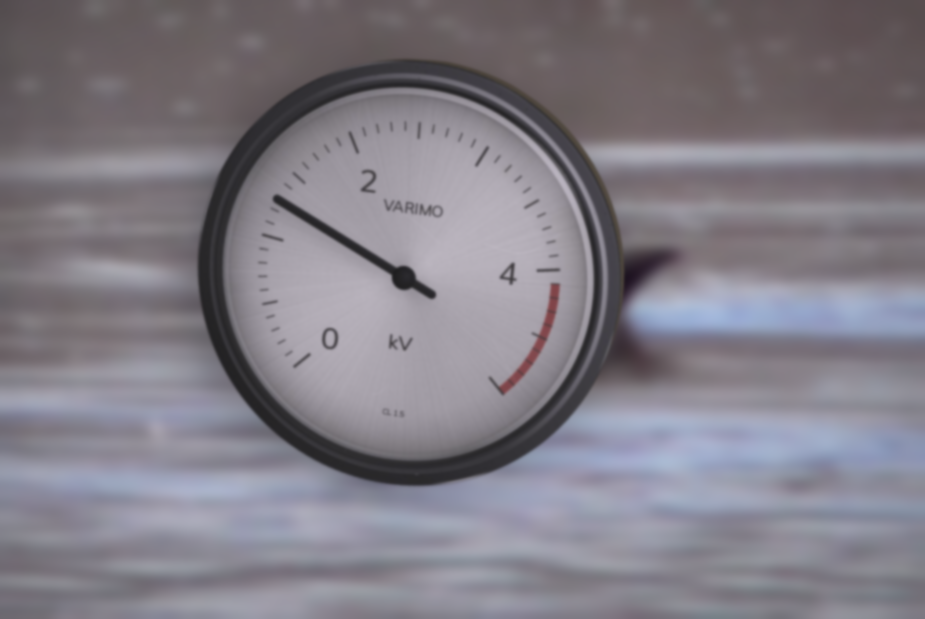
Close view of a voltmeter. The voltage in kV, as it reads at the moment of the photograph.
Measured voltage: 1.3 kV
